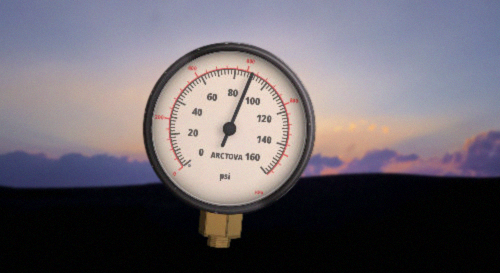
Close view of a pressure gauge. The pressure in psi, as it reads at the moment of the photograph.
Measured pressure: 90 psi
